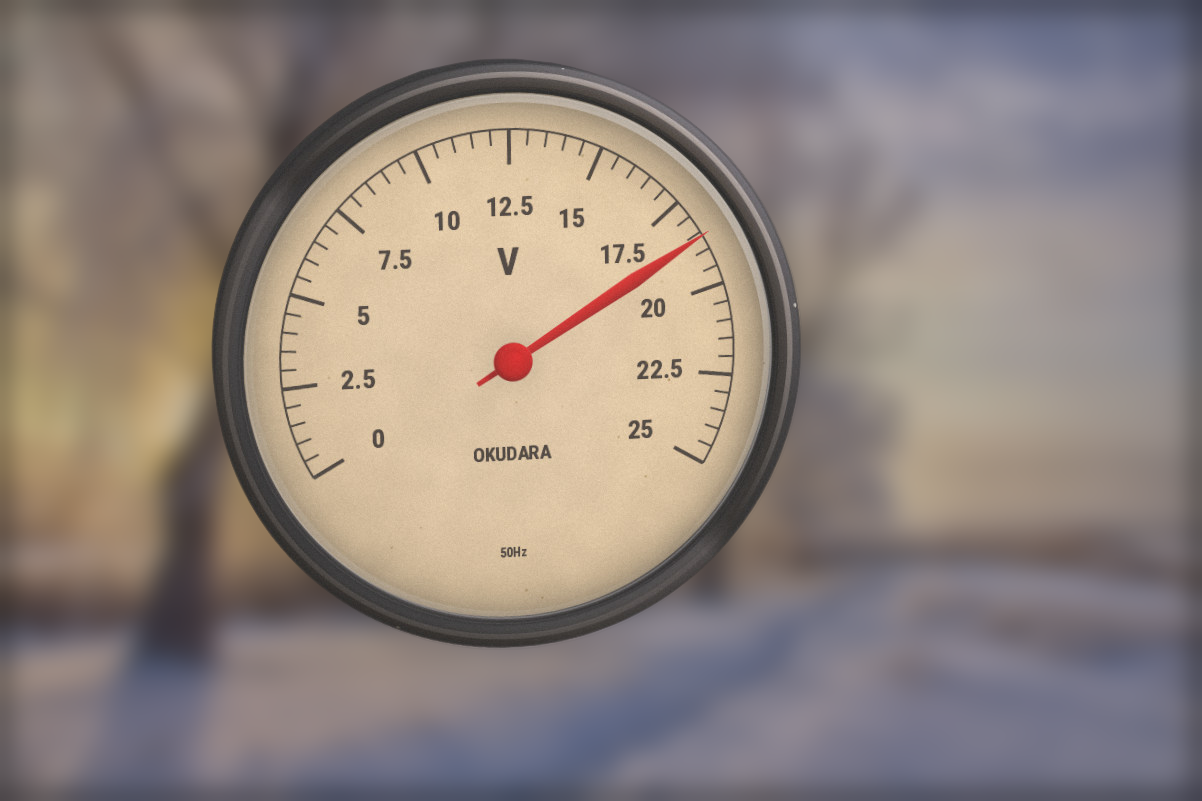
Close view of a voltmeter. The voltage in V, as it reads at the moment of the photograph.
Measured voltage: 18.5 V
